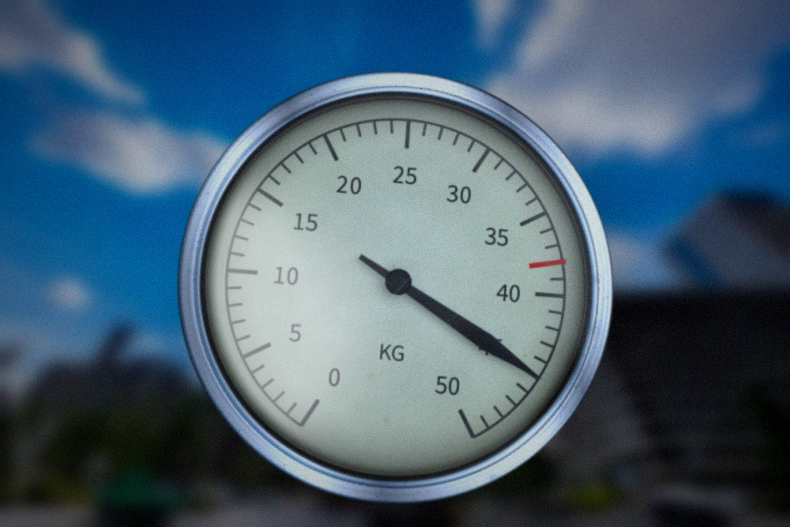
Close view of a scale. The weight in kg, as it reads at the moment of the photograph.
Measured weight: 45 kg
